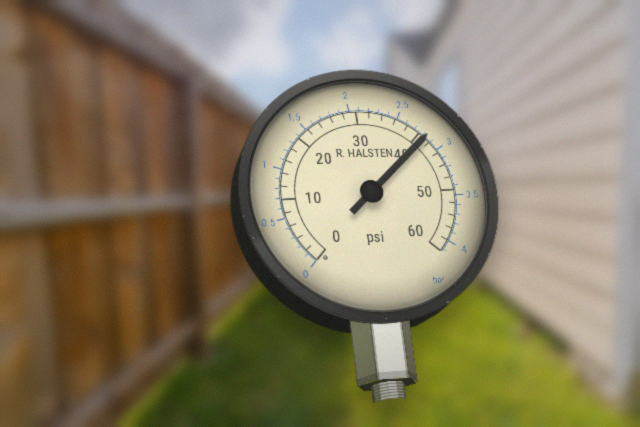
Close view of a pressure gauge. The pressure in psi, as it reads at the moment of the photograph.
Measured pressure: 41 psi
